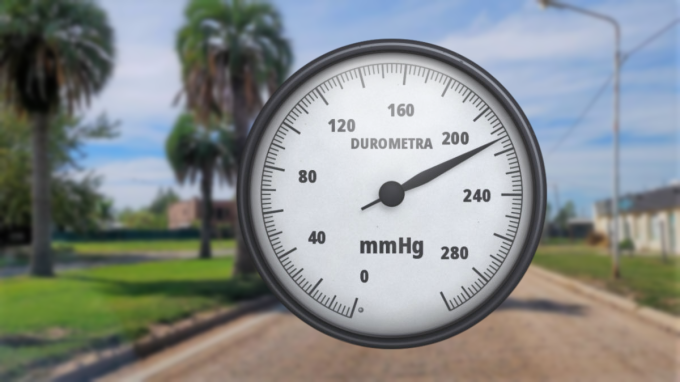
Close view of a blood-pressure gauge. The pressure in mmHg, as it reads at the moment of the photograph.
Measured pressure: 214 mmHg
